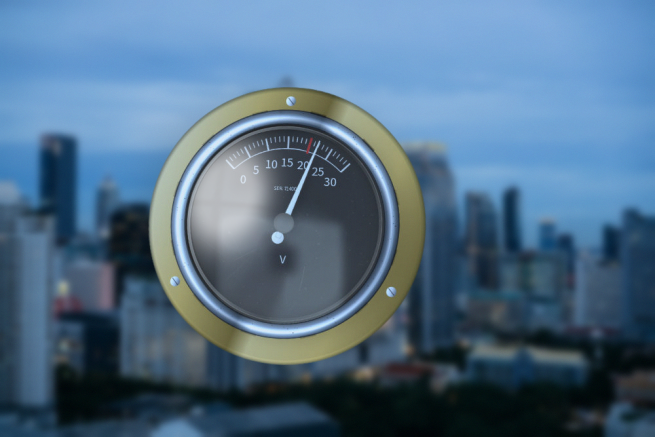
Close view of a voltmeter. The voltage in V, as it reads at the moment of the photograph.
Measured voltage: 22 V
